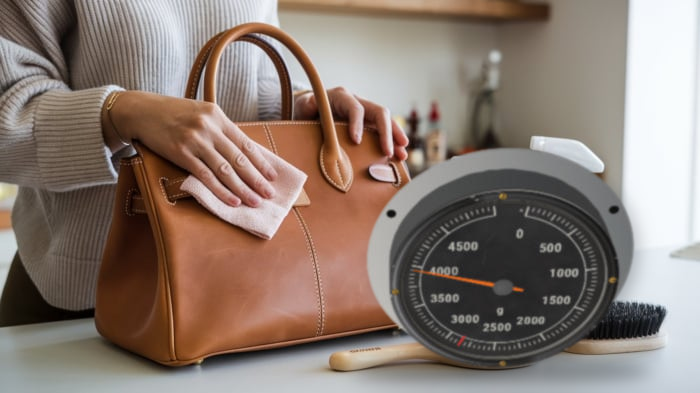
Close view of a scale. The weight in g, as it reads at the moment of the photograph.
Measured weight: 4000 g
